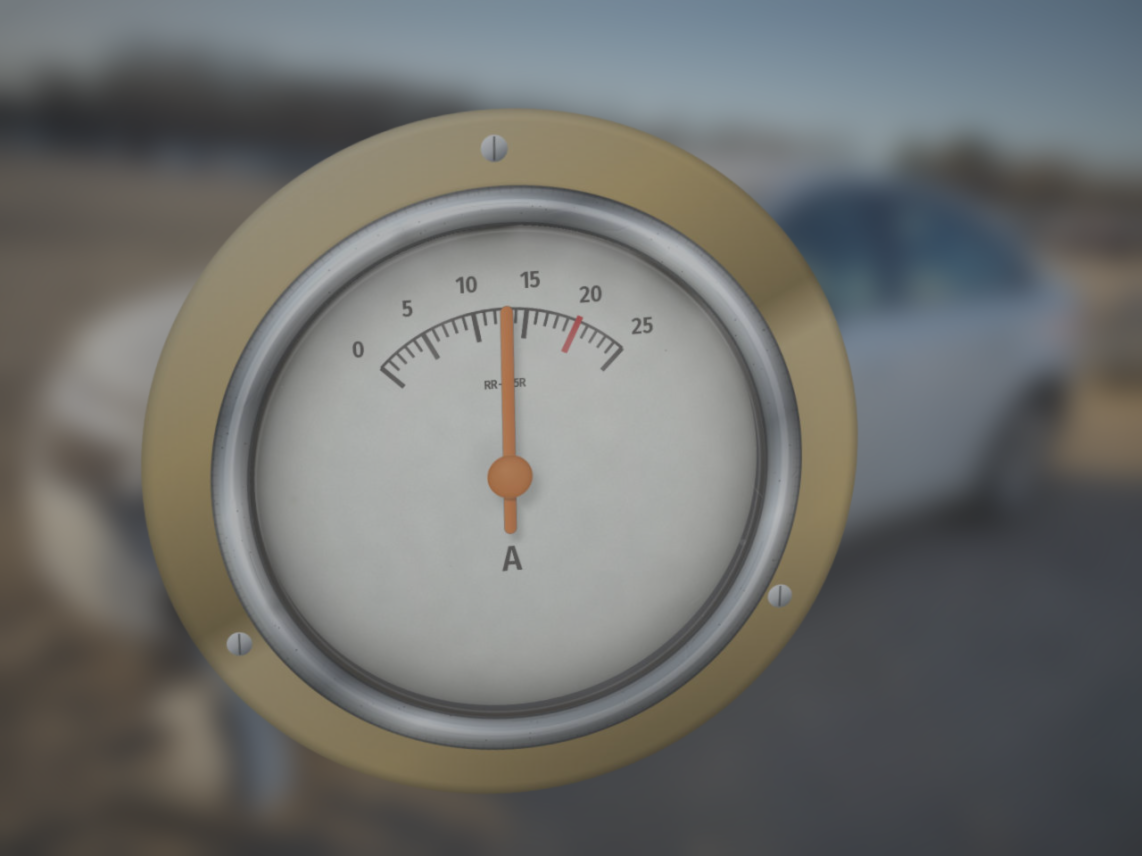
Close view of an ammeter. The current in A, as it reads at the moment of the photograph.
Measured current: 13 A
